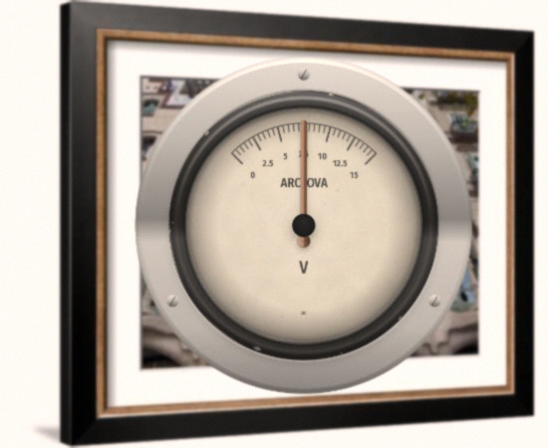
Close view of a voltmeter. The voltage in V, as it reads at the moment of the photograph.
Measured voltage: 7.5 V
